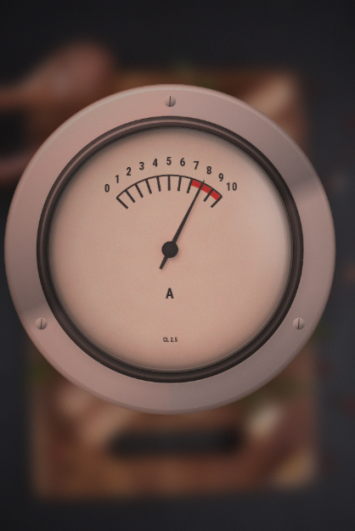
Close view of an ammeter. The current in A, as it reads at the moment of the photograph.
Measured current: 8 A
